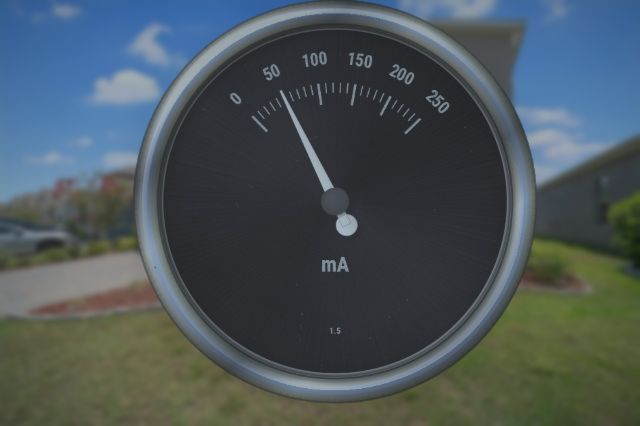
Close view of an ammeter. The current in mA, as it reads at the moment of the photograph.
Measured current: 50 mA
